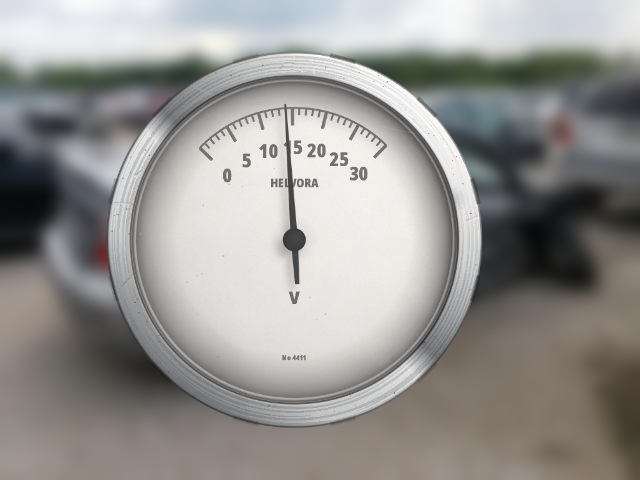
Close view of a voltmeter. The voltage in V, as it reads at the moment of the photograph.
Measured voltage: 14 V
